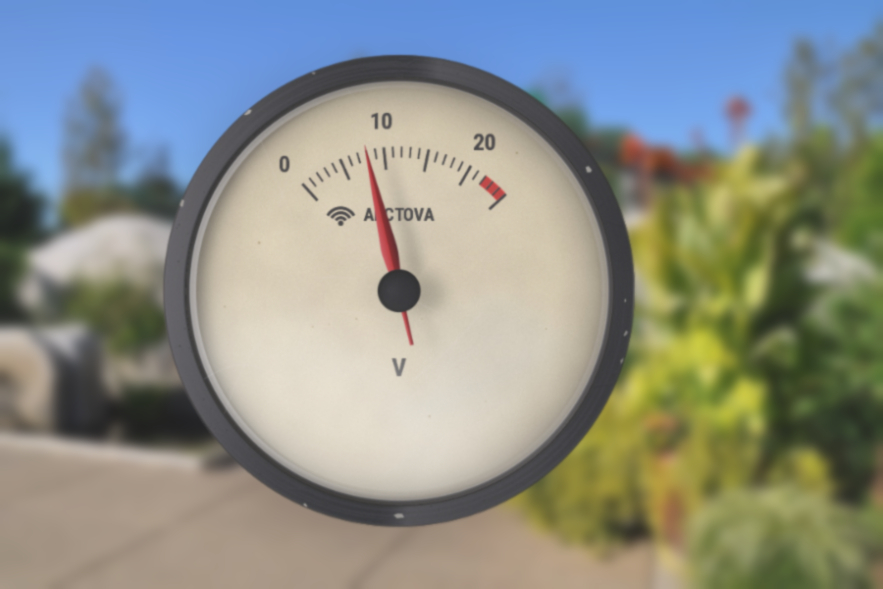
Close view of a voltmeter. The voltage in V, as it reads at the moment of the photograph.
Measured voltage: 8 V
